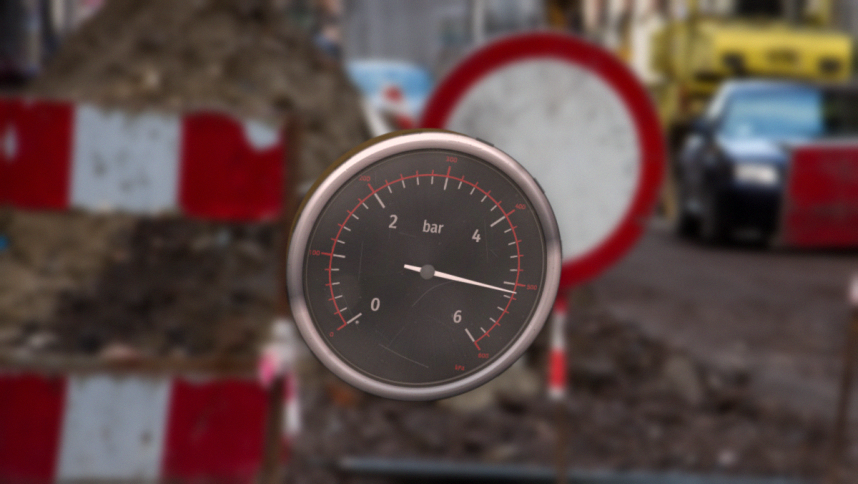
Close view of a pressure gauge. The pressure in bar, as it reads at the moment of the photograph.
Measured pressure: 5.1 bar
